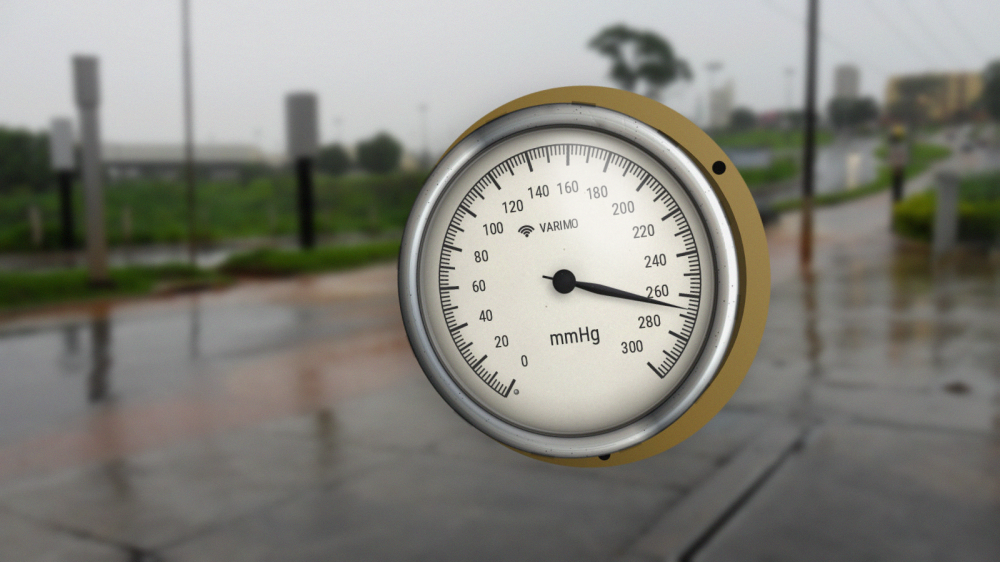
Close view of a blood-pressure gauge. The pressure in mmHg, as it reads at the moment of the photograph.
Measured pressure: 266 mmHg
